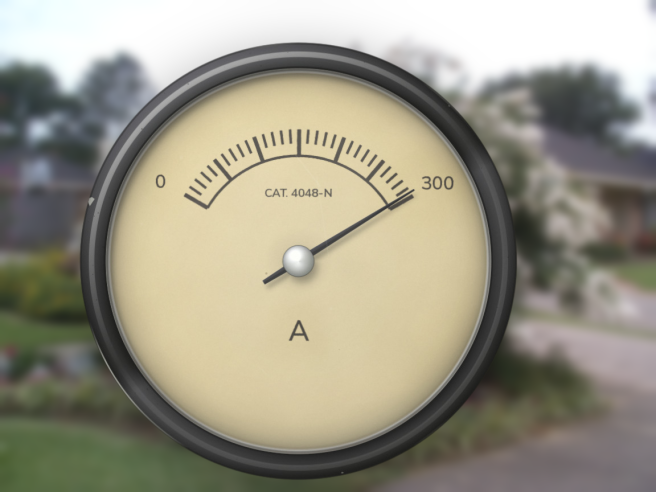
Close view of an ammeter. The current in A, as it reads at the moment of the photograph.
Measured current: 295 A
